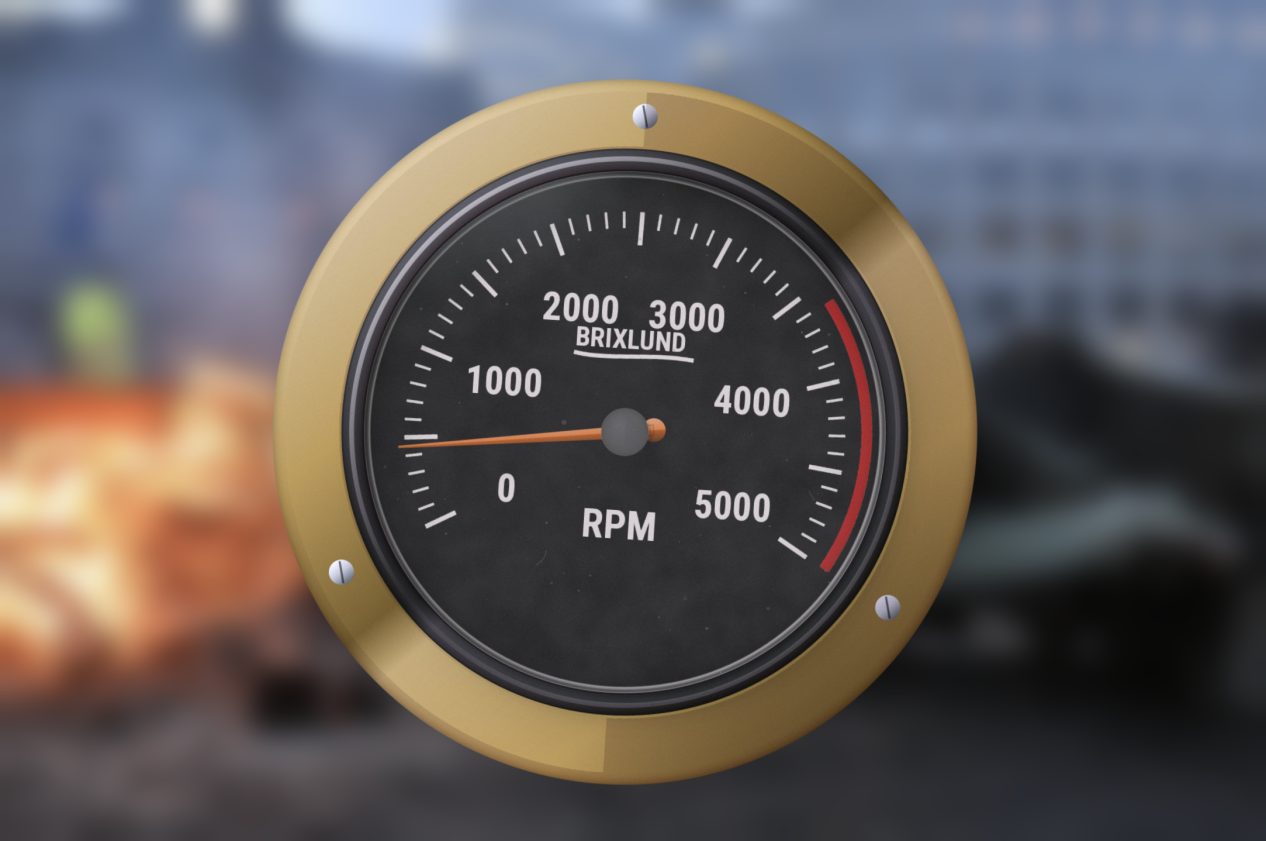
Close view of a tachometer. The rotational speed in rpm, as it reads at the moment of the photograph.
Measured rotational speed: 450 rpm
